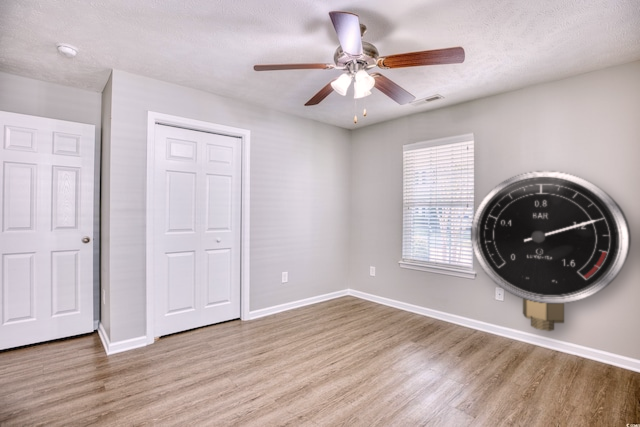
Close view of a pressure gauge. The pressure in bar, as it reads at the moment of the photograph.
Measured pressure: 1.2 bar
